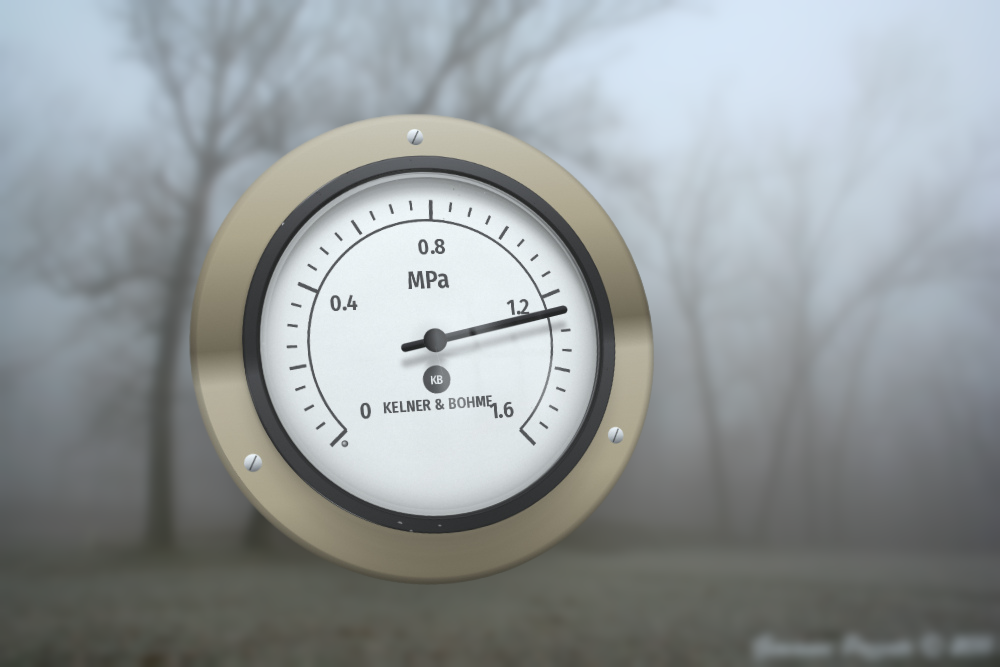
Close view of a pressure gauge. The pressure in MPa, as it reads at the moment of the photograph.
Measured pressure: 1.25 MPa
